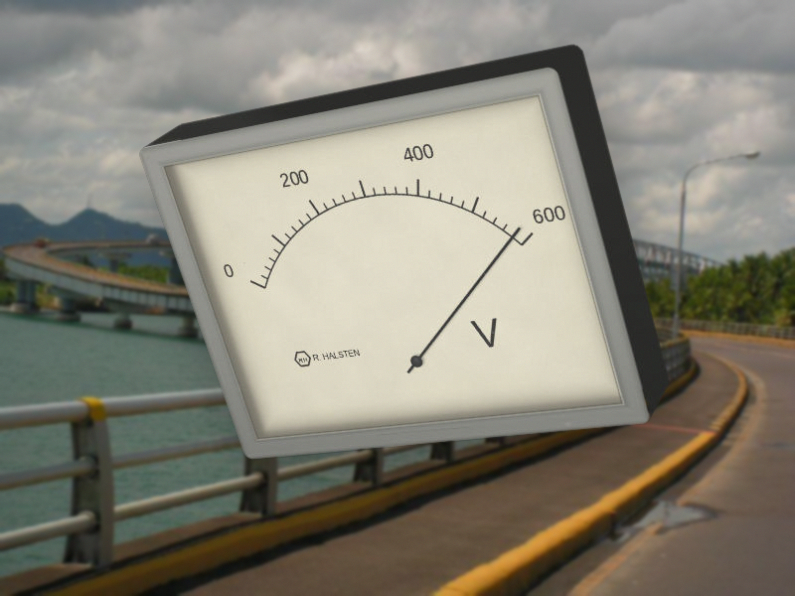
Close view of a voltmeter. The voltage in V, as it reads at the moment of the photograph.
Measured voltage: 580 V
